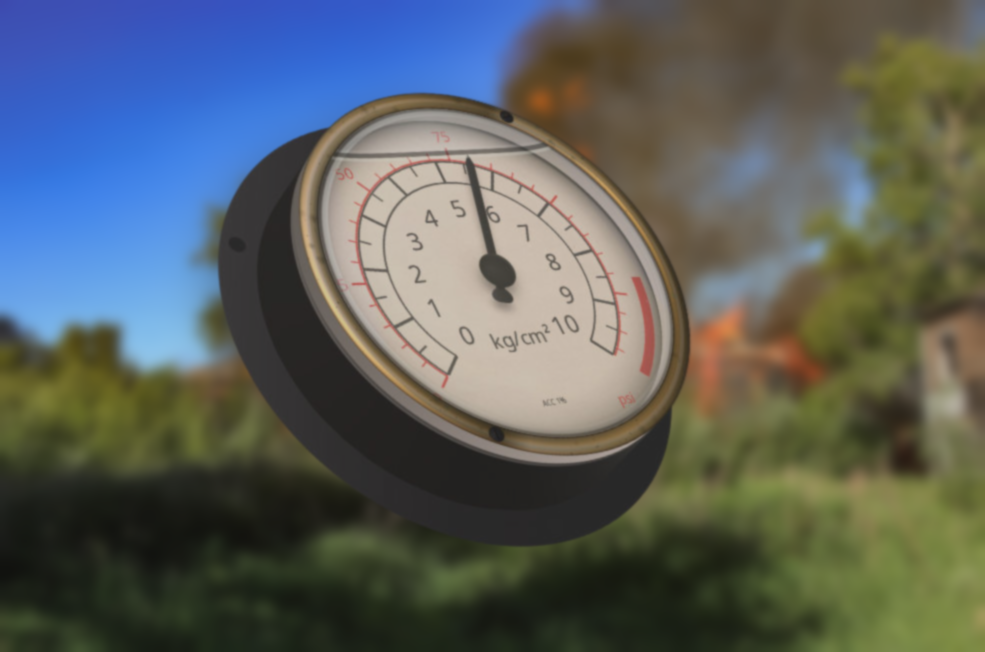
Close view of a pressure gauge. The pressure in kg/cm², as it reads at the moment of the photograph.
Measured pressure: 5.5 kg/cm²
